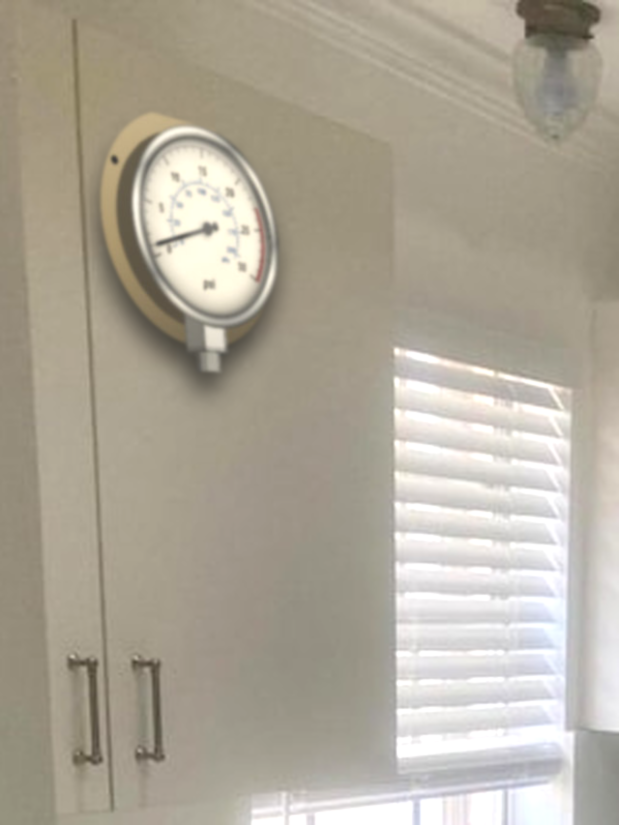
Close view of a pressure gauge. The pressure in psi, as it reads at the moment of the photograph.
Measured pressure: 1 psi
